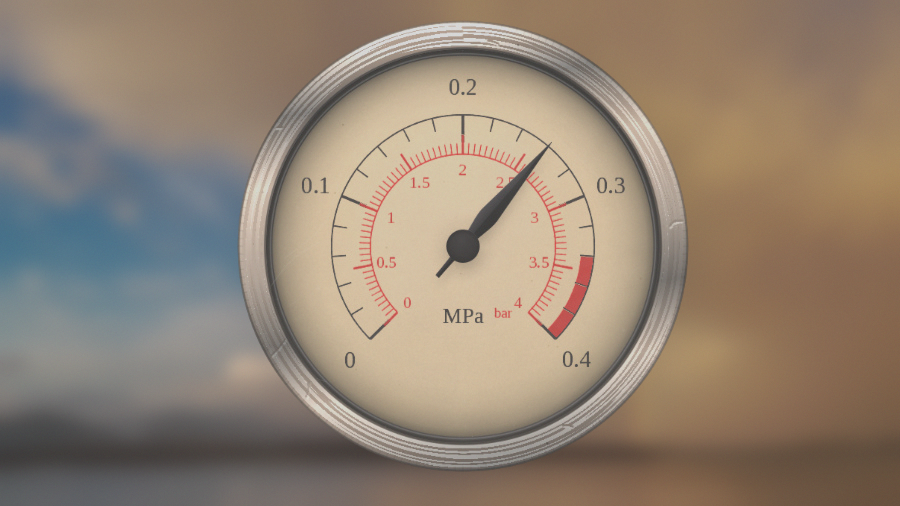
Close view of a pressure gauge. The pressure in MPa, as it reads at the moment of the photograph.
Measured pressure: 0.26 MPa
